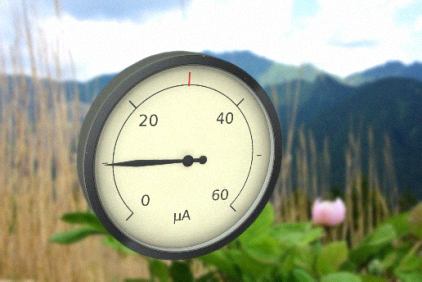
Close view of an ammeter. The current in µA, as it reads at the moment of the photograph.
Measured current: 10 µA
